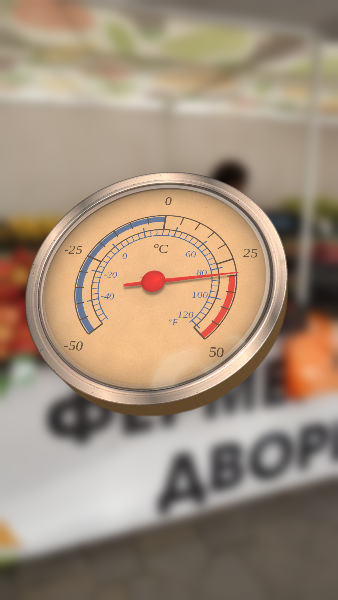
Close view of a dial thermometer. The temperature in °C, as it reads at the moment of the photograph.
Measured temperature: 30 °C
